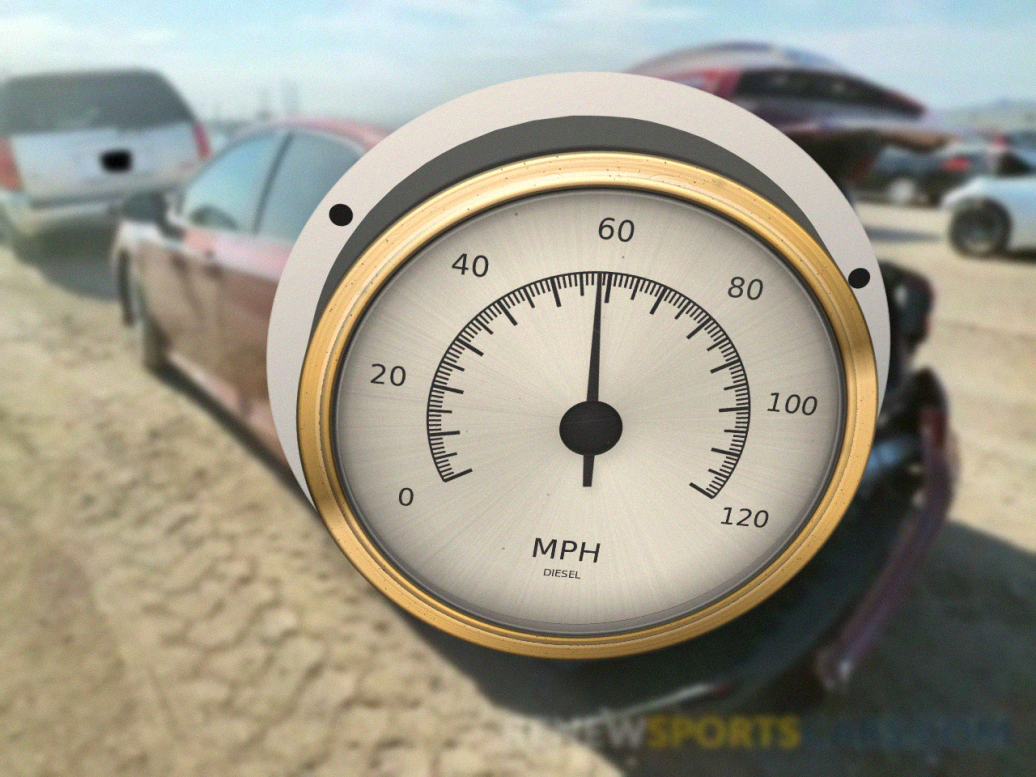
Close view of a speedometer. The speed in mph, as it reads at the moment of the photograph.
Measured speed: 58 mph
